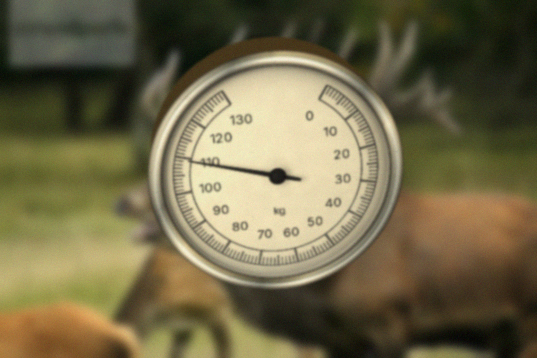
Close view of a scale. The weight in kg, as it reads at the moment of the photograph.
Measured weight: 110 kg
